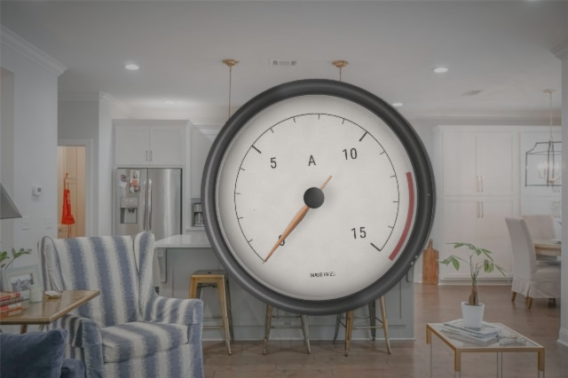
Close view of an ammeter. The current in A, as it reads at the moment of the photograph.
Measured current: 0 A
